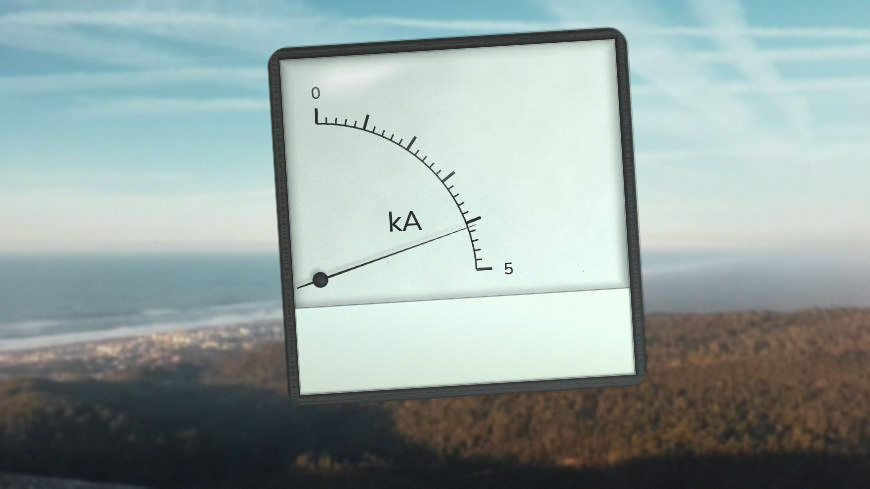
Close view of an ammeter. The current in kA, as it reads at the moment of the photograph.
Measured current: 4.1 kA
